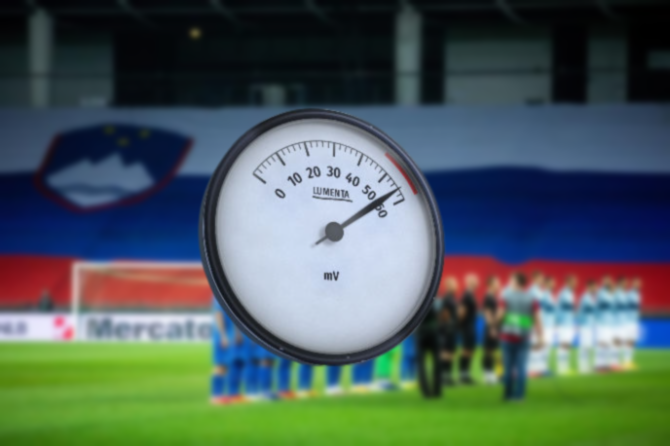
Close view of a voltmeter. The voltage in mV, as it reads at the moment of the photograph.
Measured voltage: 56 mV
